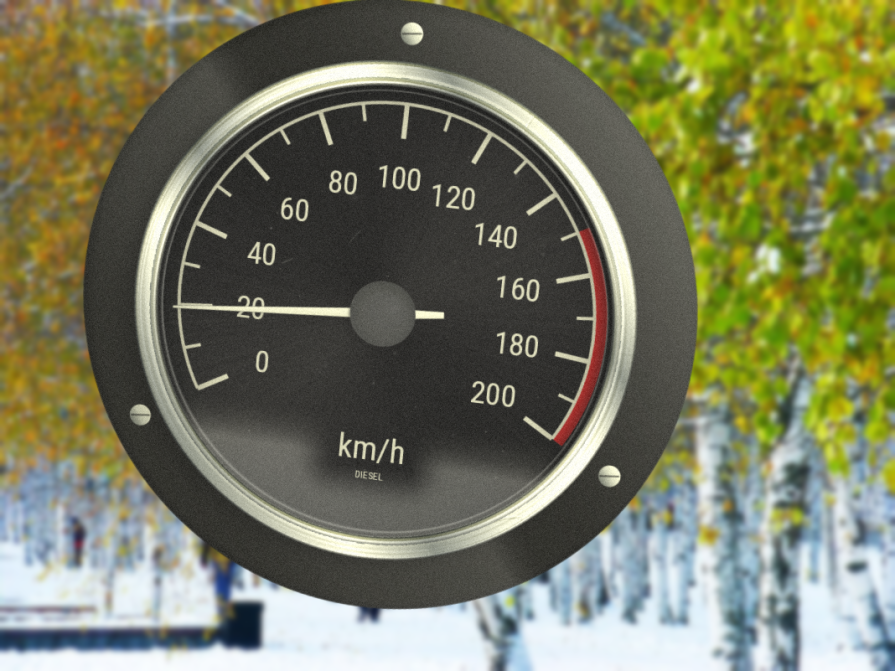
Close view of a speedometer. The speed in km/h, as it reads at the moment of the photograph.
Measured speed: 20 km/h
